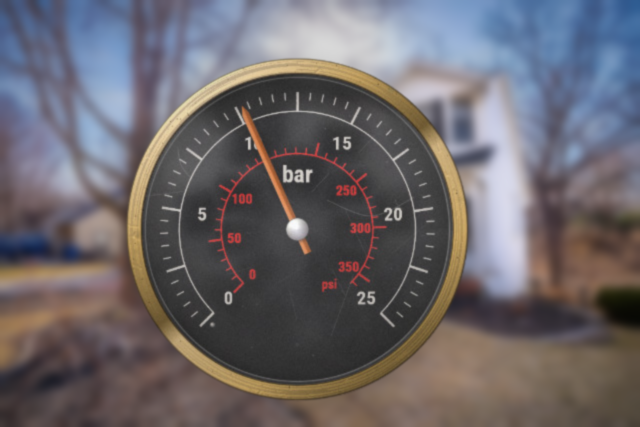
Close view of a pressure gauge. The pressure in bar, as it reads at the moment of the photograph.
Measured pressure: 10.25 bar
